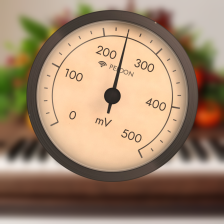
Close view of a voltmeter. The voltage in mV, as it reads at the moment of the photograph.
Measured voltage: 240 mV
